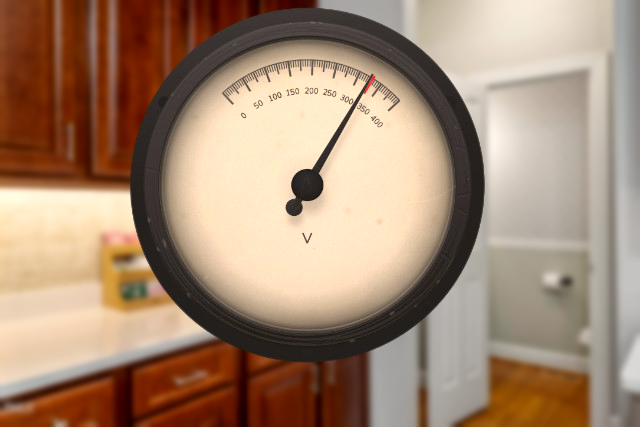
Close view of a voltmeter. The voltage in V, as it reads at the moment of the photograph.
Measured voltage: 325 V
